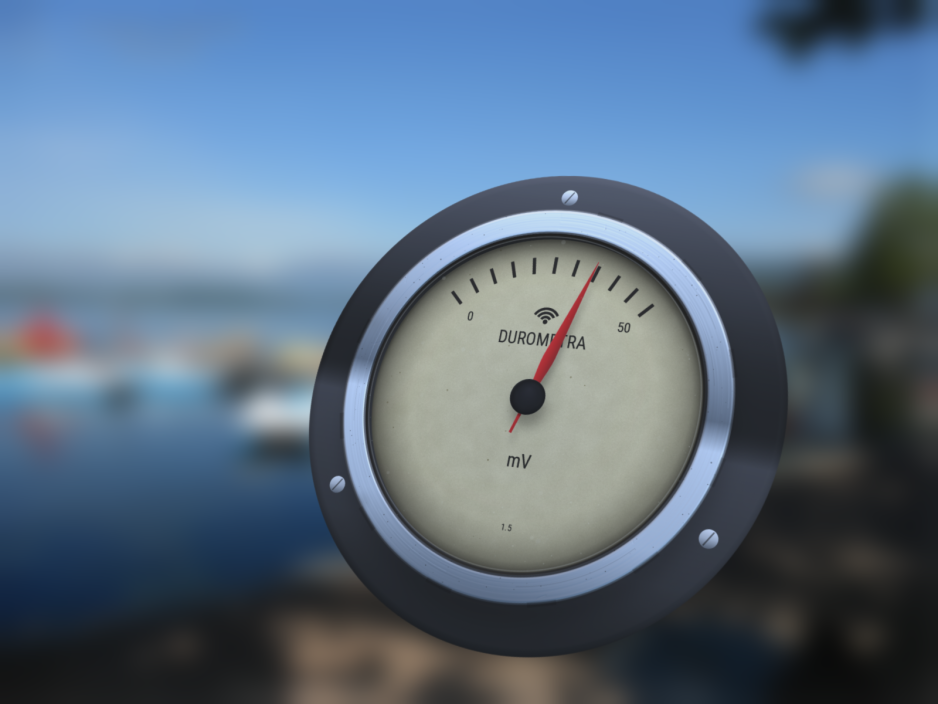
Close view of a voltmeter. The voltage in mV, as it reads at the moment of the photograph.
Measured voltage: 35 mV
